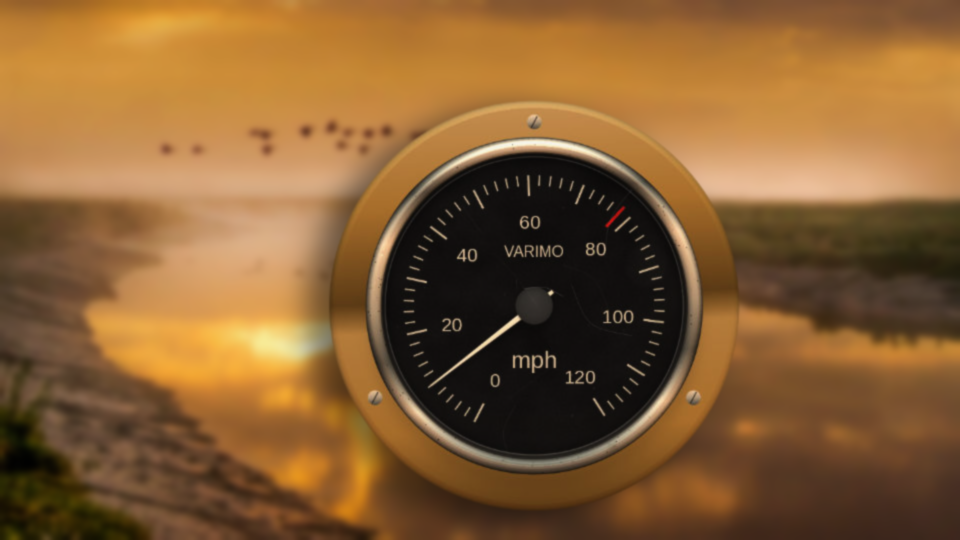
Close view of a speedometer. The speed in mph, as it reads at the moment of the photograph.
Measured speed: 10 mph
